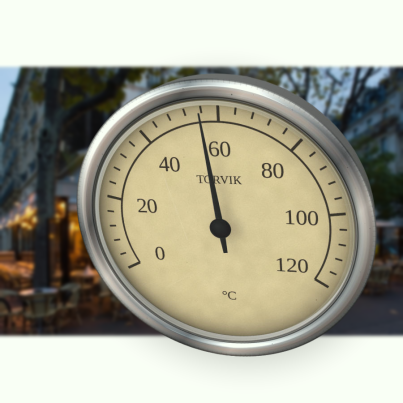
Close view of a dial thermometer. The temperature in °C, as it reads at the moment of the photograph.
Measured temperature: 56 °C
